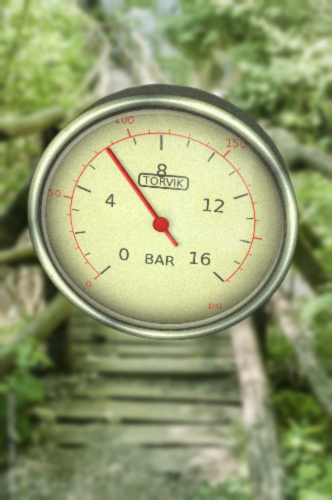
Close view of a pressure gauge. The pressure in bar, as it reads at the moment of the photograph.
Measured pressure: 6 bar
